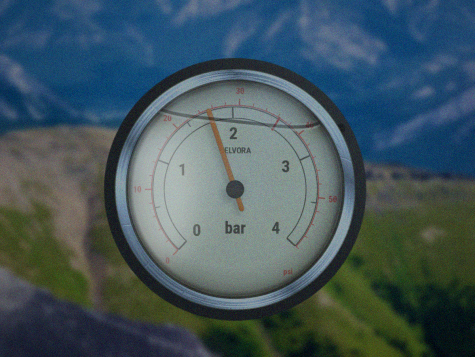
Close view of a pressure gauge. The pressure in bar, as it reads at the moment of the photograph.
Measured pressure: 1.75 bar
